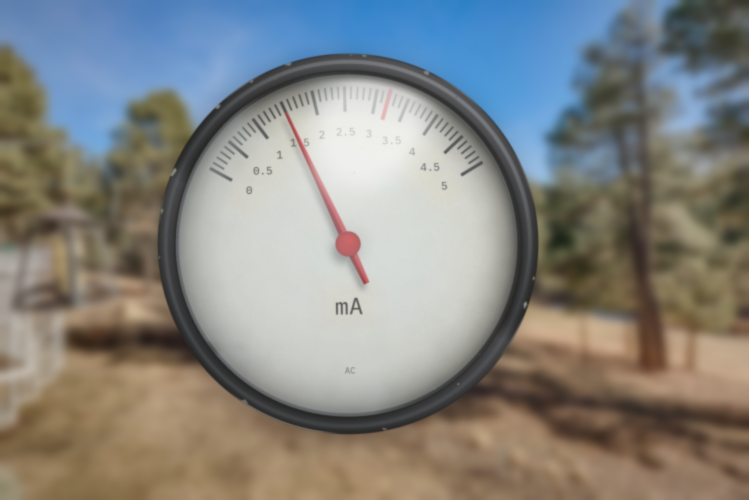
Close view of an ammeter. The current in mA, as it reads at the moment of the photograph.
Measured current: 1.5 mA
